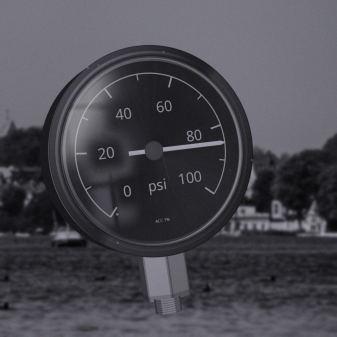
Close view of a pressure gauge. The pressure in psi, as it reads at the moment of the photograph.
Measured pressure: 85 psi
